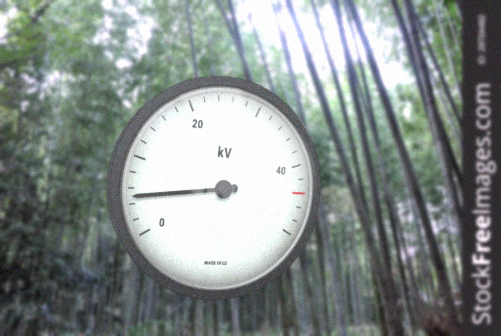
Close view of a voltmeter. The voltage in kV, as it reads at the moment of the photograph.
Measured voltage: 5 kV
